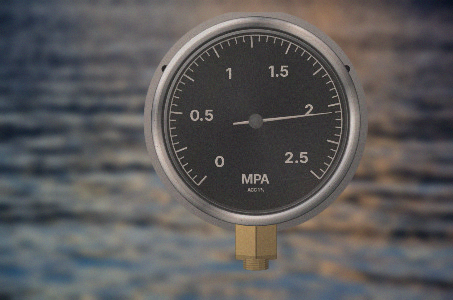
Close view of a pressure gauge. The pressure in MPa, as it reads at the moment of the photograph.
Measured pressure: 2.05 MPa
